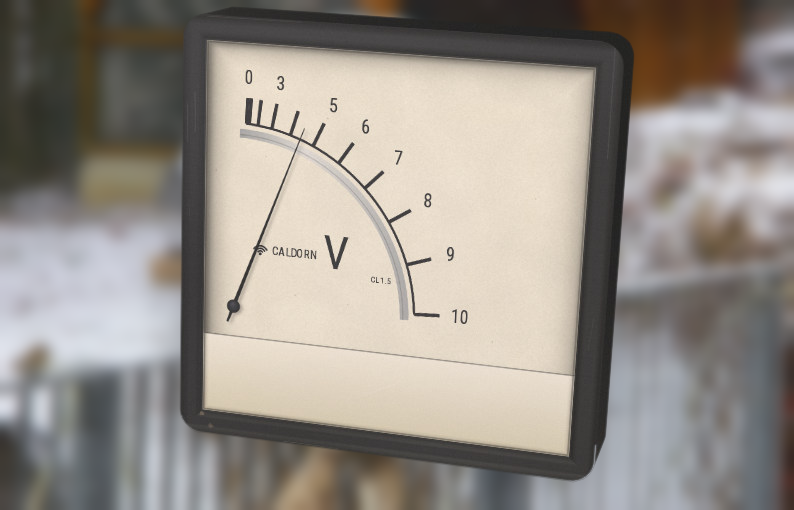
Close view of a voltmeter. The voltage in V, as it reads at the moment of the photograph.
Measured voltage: 4.5 V
